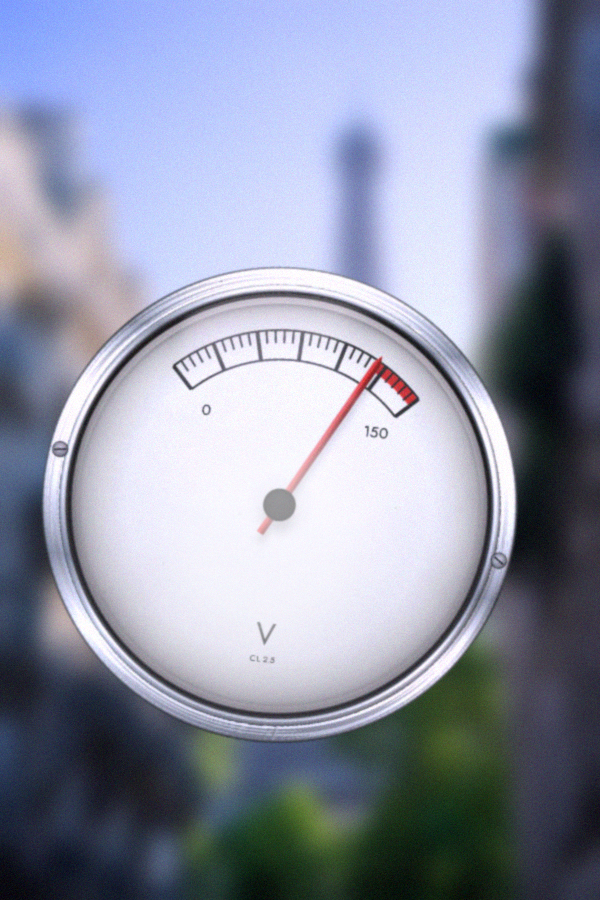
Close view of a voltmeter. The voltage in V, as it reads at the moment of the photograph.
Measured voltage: 120 V
